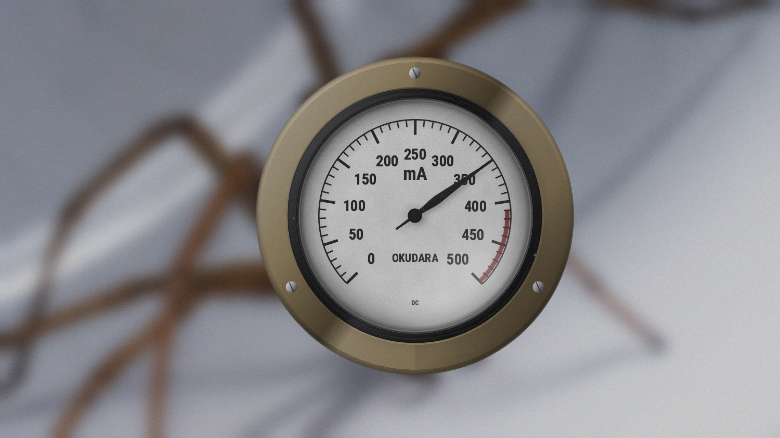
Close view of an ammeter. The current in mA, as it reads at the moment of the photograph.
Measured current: 350 mA
